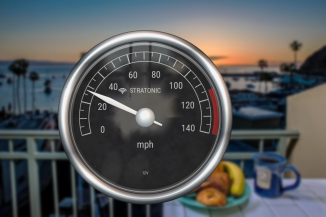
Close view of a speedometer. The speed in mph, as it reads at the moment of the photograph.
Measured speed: 27.5 mph
